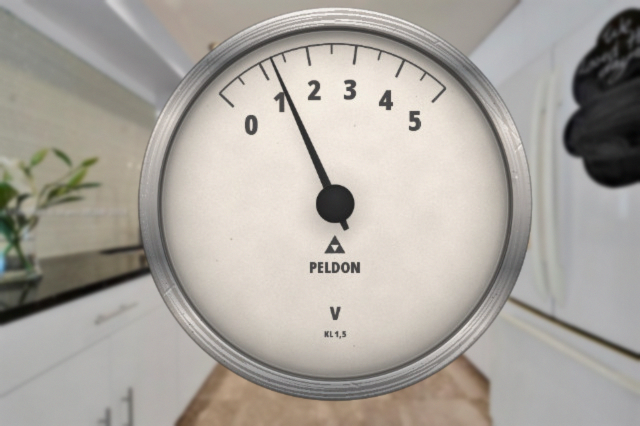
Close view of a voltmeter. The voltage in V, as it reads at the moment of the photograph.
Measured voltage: 1.25 V
